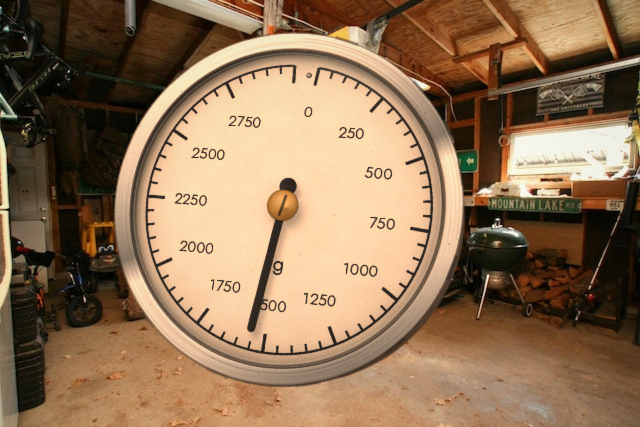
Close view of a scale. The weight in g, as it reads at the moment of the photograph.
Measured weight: 1550 g
